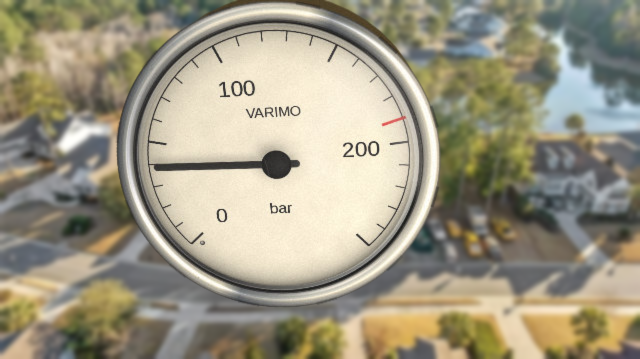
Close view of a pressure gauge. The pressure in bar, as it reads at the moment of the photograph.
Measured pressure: 40 bar
